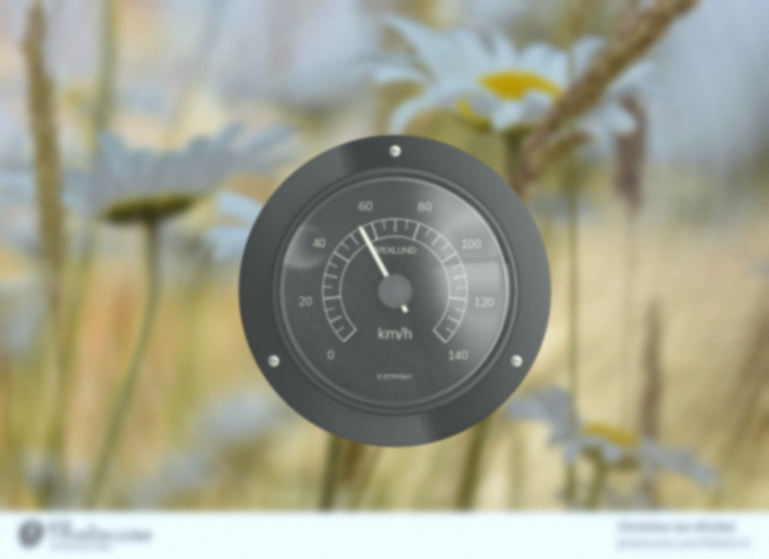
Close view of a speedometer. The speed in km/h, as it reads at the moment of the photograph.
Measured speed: 55 km/h
